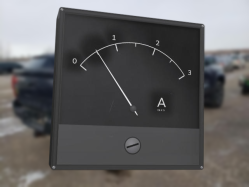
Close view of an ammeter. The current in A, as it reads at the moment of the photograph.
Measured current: 0.5 A
